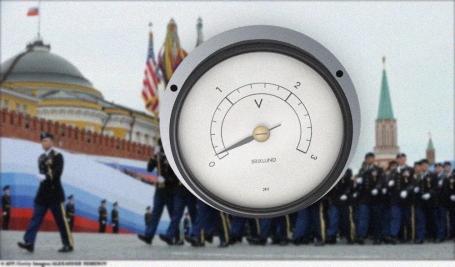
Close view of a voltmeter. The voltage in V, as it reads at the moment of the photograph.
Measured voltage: 0.1 V
